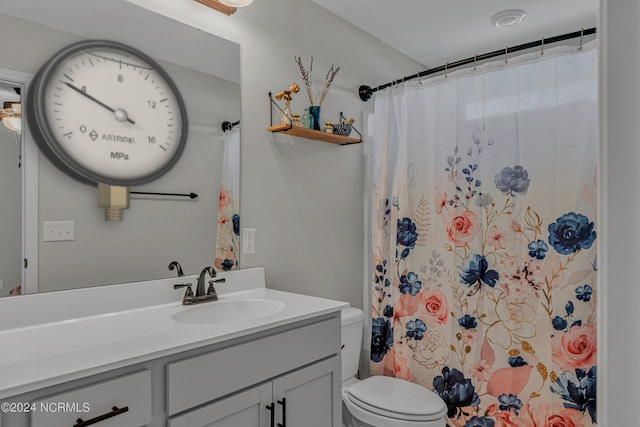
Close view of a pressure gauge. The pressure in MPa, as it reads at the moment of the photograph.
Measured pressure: 3.5 MPa
